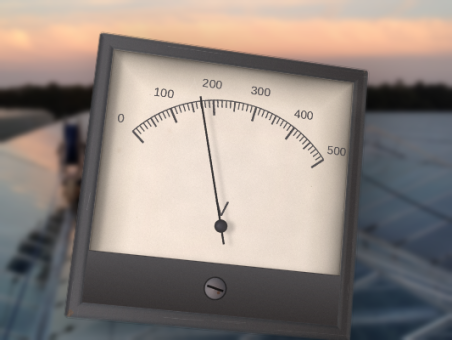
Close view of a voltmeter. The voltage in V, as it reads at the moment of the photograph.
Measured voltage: 170 V
